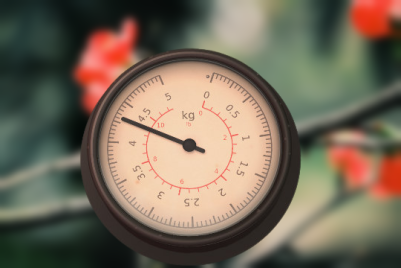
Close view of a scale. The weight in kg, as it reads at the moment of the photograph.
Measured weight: 4.3 kg
